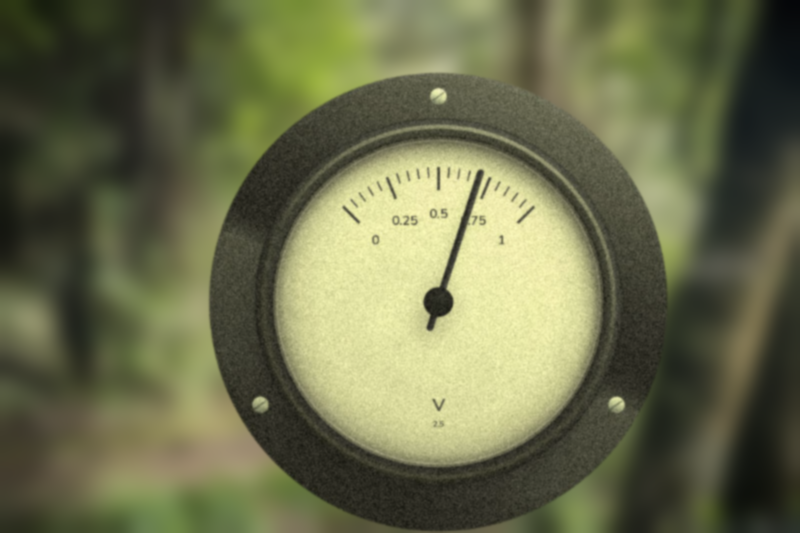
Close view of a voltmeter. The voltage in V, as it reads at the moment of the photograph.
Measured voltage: 0.7 V
